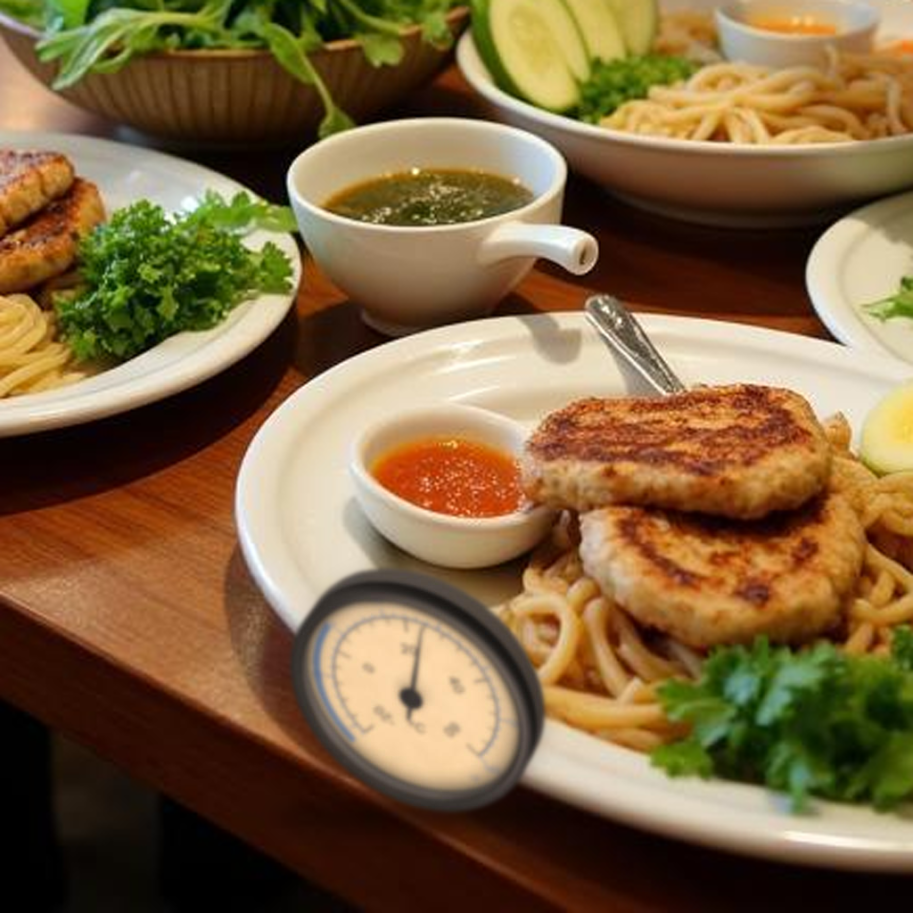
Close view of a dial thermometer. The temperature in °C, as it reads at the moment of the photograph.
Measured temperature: 24 °C
